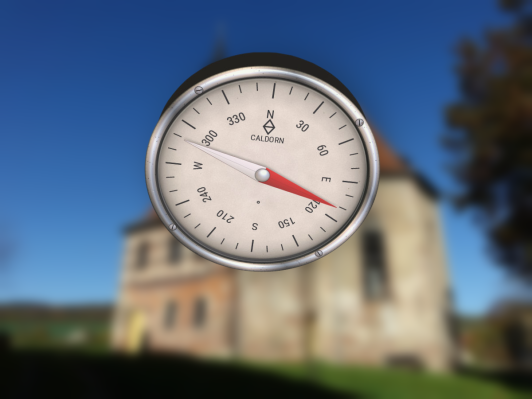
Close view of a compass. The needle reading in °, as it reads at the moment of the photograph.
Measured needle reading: 110 °
